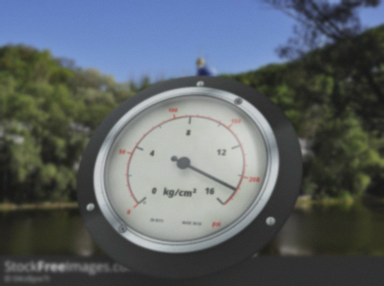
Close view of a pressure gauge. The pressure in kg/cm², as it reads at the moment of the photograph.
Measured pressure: 15 kg/cm²
